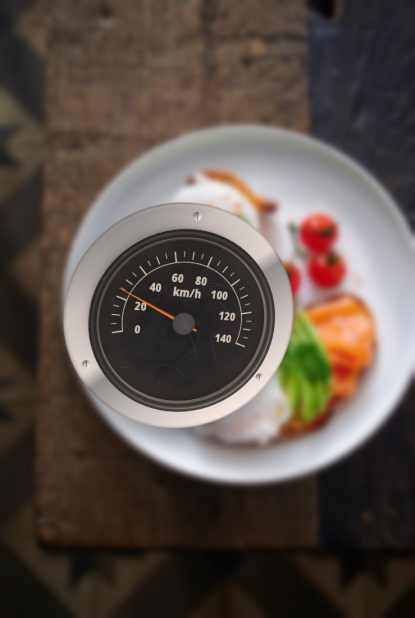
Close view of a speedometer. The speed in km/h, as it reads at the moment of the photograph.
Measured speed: 25 km/h
